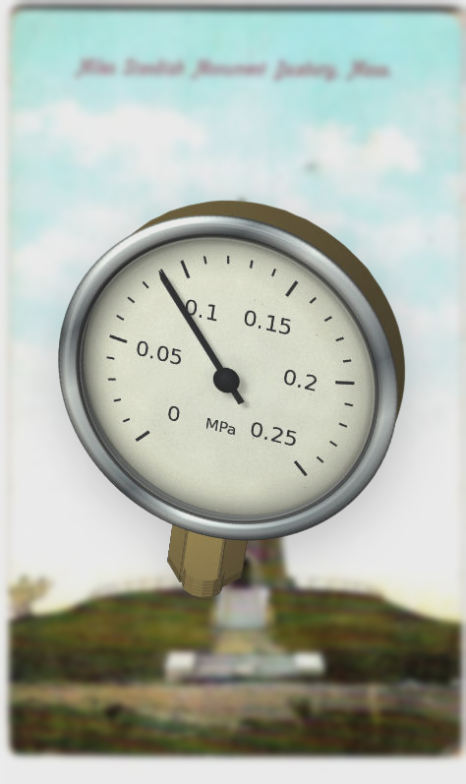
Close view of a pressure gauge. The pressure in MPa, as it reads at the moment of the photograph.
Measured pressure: 0.09 MPa
